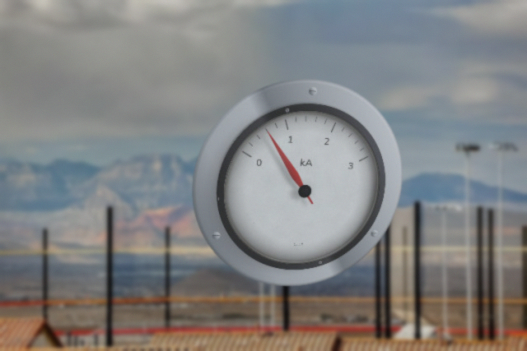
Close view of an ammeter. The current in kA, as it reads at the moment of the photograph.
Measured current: 0.6 kA
